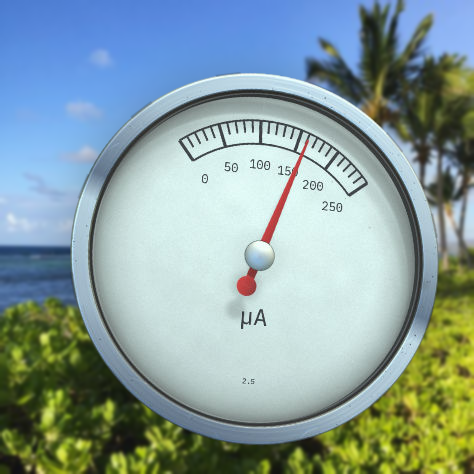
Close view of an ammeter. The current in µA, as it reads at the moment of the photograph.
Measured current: 160 µA
